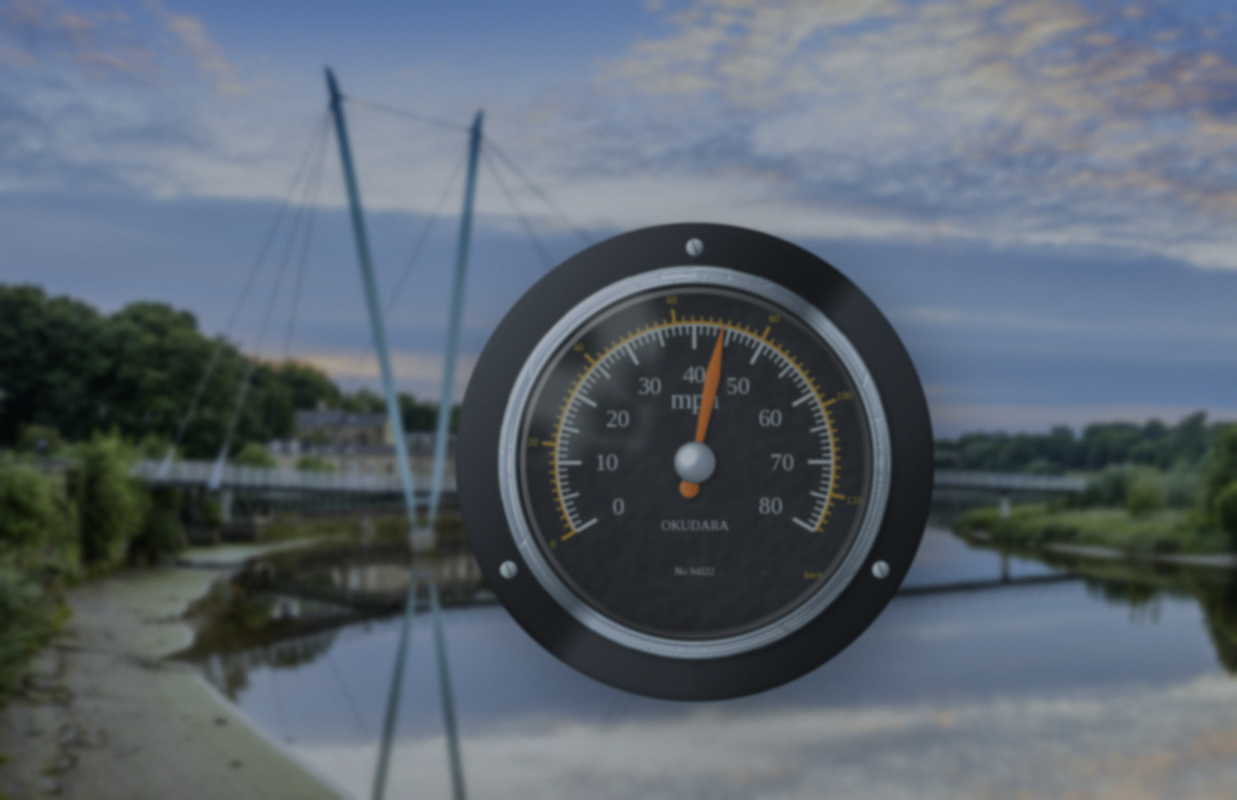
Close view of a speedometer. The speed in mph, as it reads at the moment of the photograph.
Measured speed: 44 mph
